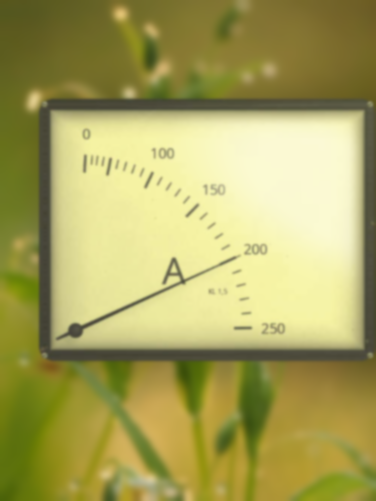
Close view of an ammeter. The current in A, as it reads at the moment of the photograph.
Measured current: 200 A
